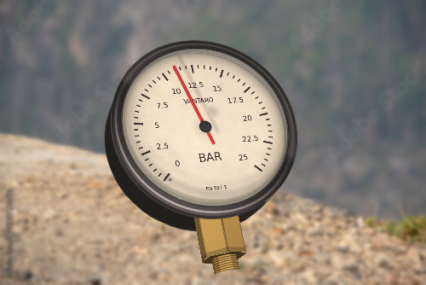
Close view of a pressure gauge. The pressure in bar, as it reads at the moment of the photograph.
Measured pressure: 11 bar
